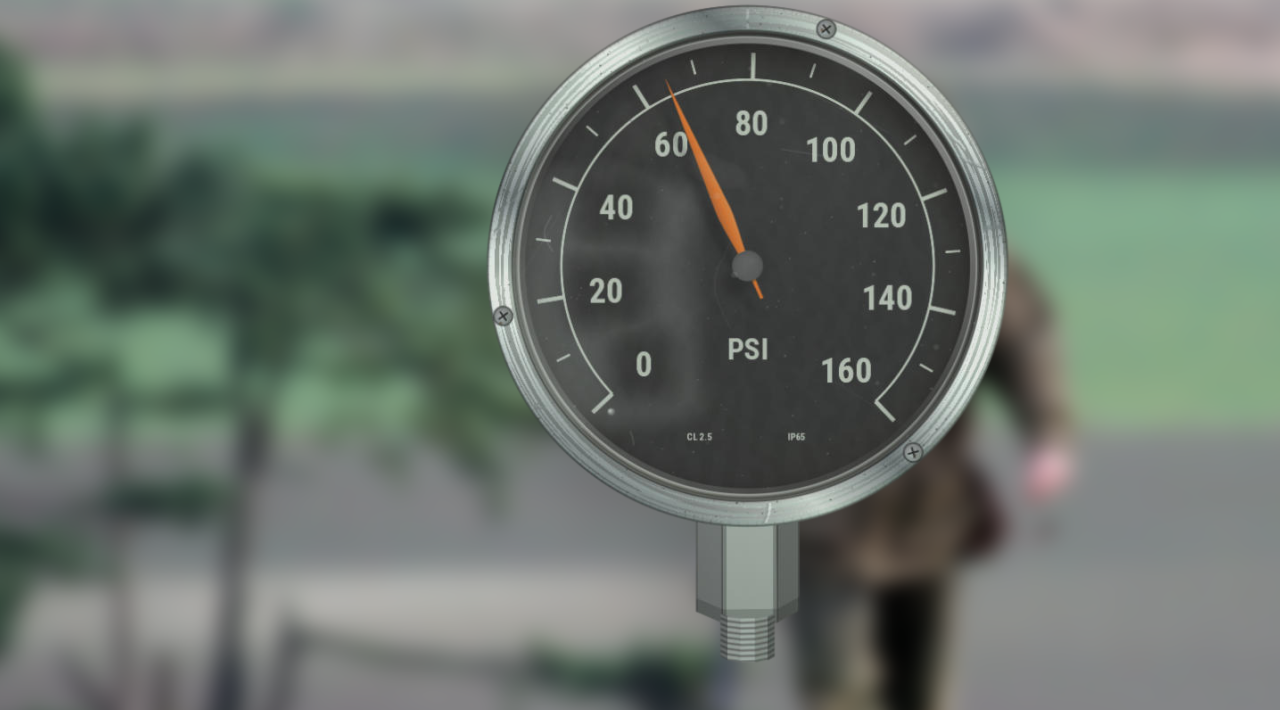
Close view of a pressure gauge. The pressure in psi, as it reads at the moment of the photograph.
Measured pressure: 65 psi
